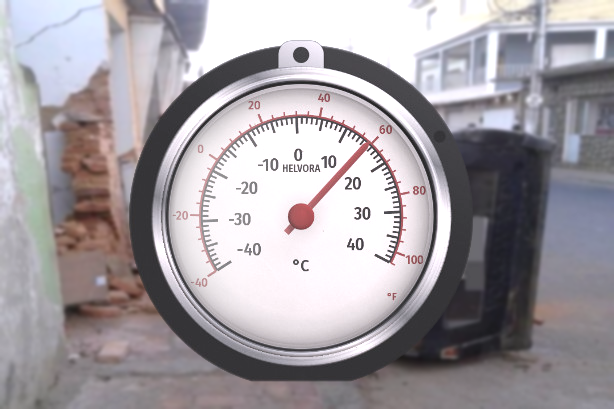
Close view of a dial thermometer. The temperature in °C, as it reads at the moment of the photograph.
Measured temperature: 15 °C
